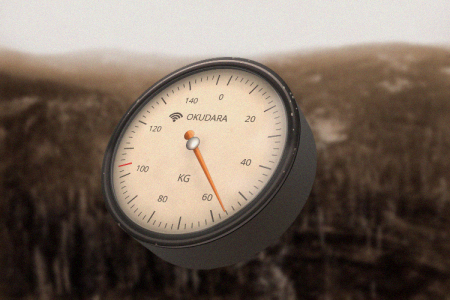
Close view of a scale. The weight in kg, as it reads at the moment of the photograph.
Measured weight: 56 kg
